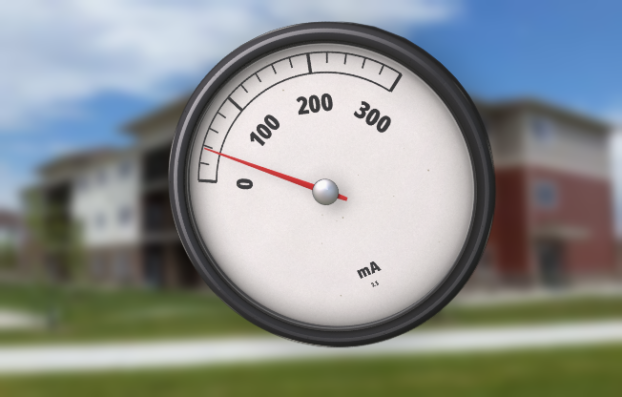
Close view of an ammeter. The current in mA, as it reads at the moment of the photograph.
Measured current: 40 mA
